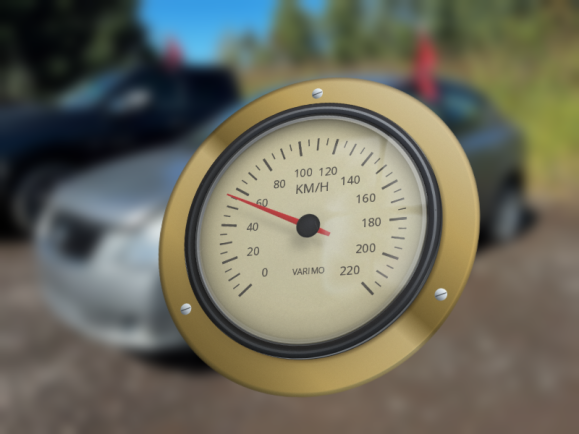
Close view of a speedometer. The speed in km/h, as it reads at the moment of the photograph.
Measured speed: 55 km/h
